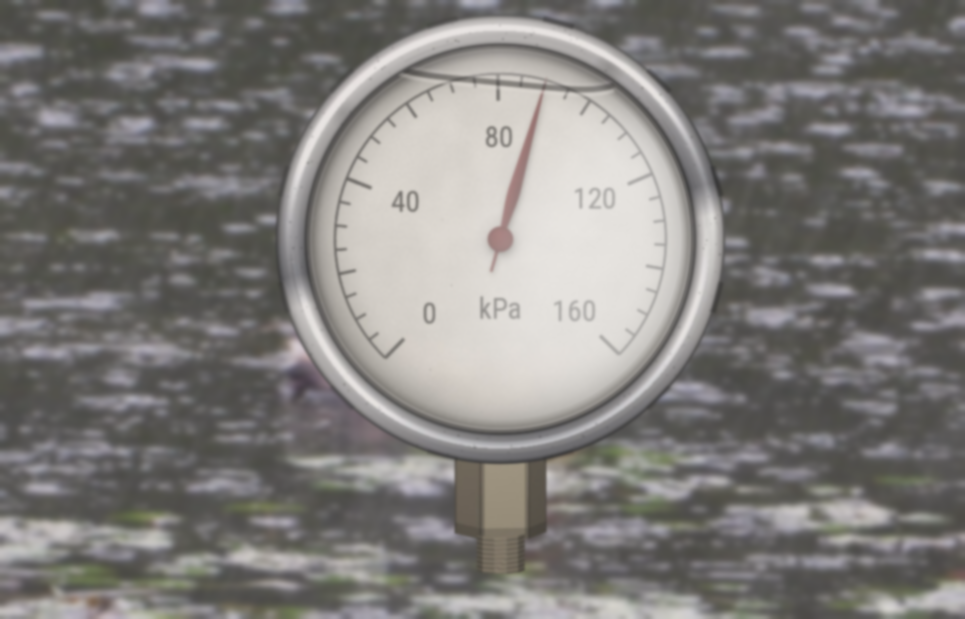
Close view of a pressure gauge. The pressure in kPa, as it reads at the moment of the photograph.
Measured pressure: 90 kPa
